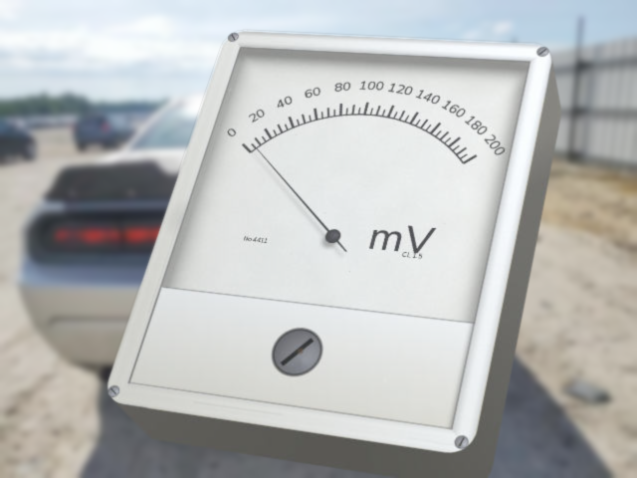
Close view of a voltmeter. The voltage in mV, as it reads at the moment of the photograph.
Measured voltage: 5 mV
